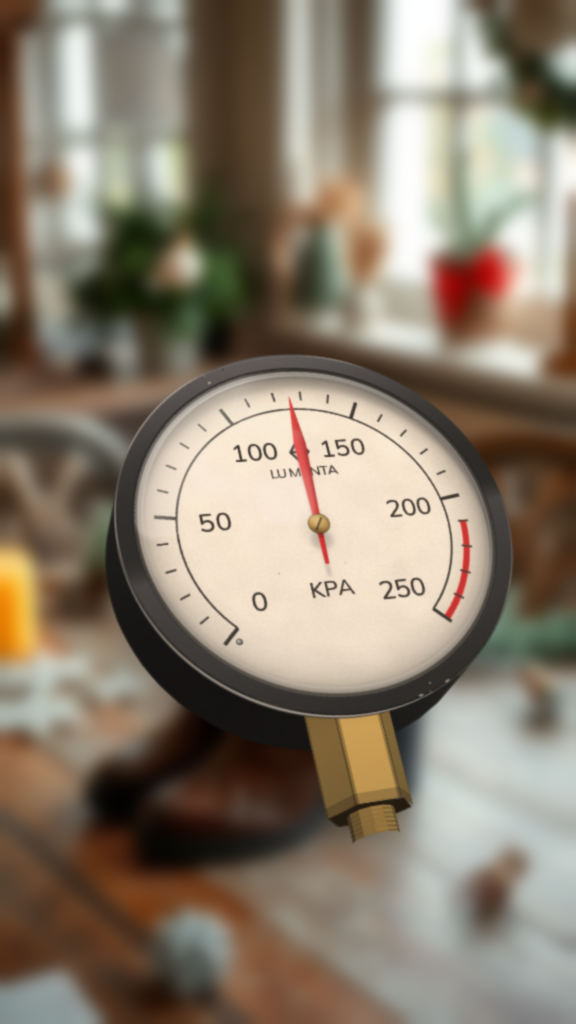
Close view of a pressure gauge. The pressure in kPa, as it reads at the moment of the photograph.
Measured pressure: 125 kPa
